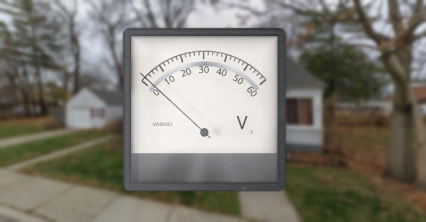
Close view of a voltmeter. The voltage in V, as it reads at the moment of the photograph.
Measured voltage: 2 V
